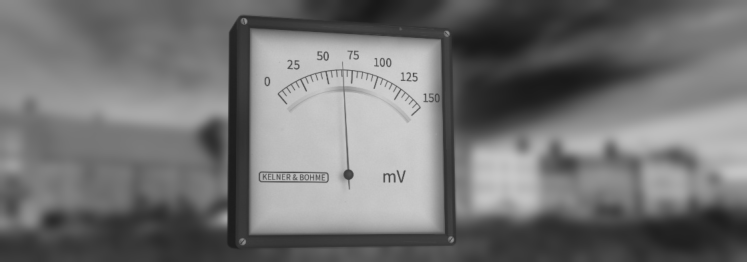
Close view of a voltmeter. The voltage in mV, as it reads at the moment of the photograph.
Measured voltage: 65 mV
